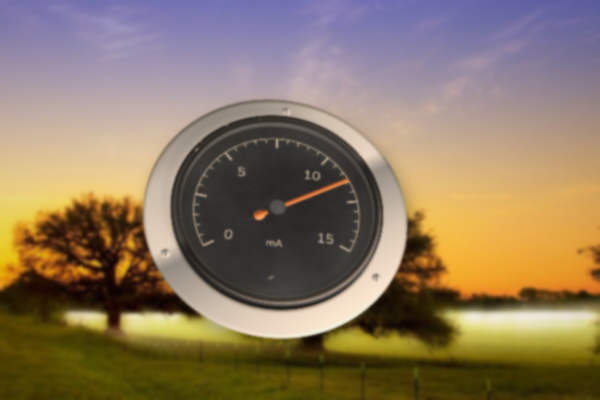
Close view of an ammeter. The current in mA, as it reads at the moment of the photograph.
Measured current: 11.5 mA
